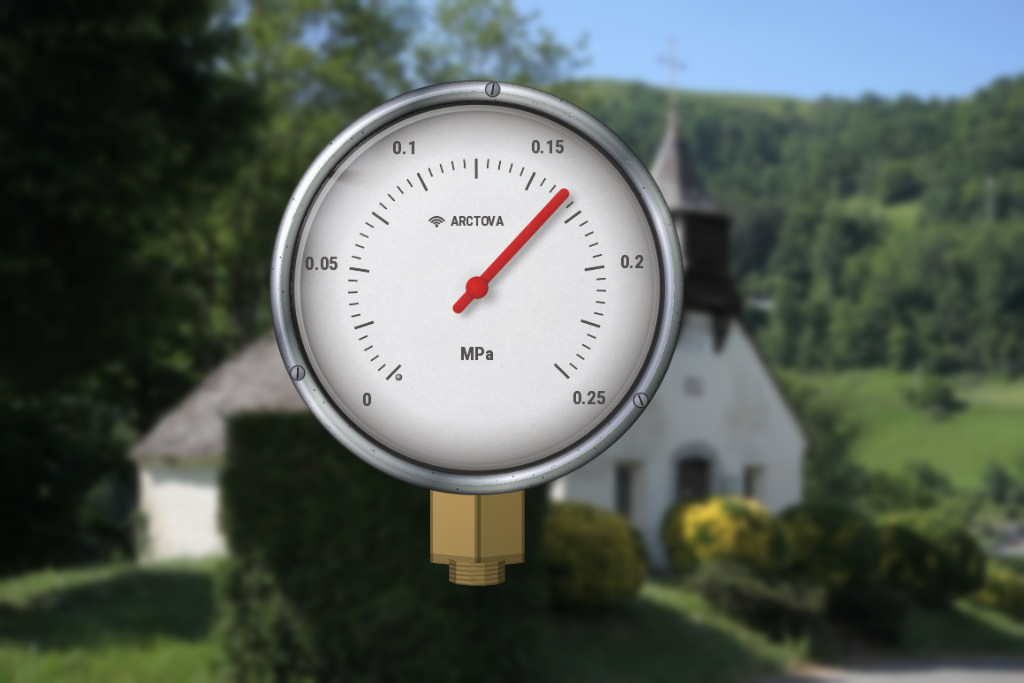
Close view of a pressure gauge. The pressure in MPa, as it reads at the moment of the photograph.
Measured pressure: 0.165 MPa
